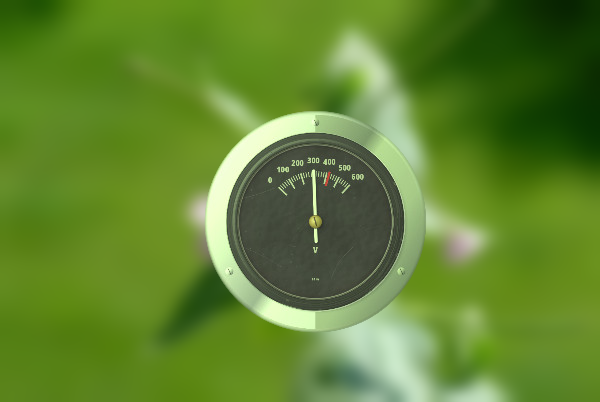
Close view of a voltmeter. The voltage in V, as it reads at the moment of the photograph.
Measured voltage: 300 V
